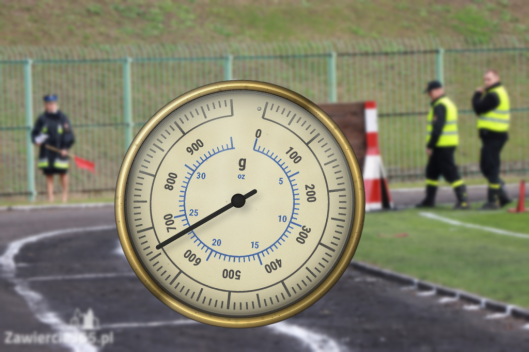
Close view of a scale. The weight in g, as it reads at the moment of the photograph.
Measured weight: 660 g
